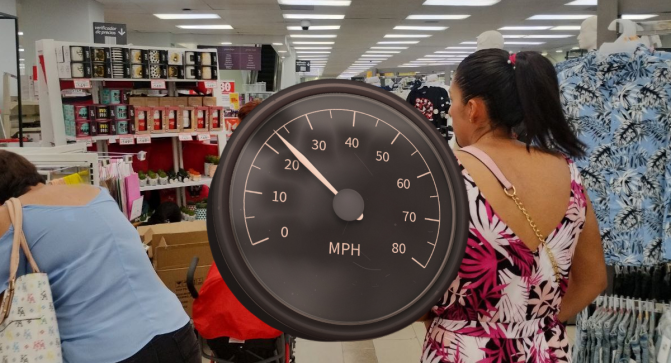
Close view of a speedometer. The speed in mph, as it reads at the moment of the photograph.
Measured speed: 22.5 mph
